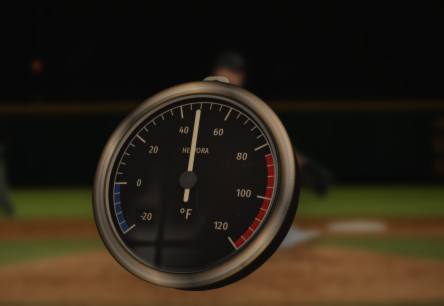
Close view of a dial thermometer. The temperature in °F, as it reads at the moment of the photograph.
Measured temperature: 48 °F
